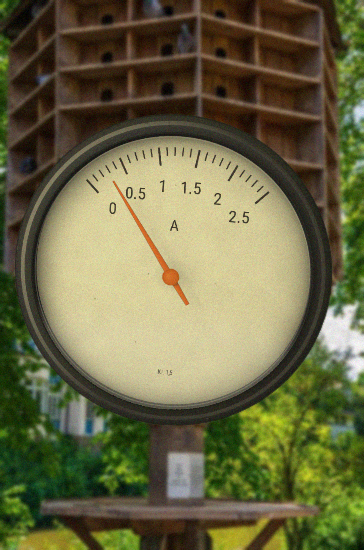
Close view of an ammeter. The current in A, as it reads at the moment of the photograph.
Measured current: 0.3 A
